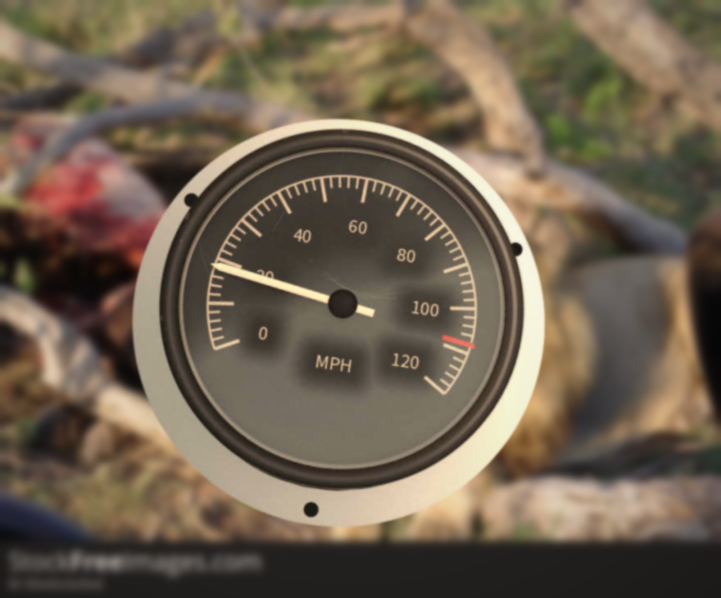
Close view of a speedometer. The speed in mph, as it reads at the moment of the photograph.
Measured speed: 18 mph
